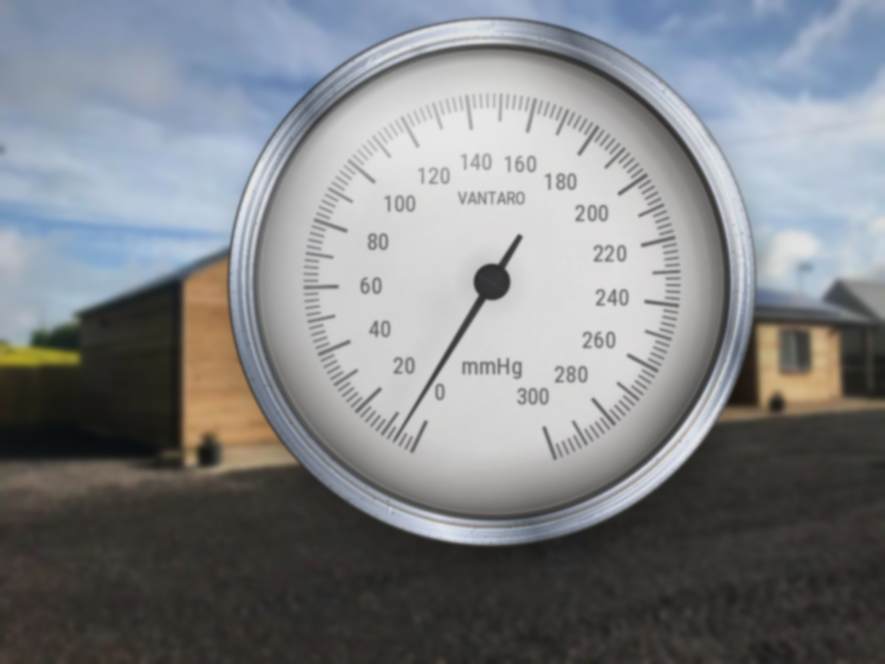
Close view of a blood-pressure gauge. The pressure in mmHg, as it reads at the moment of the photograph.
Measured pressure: 6 mmHg
